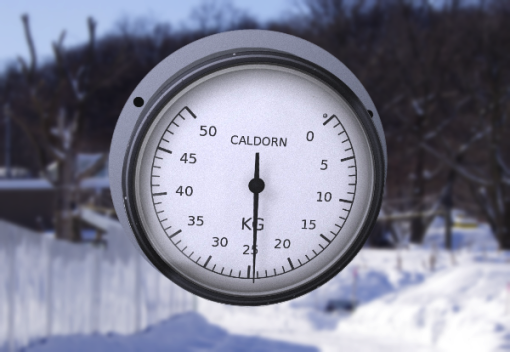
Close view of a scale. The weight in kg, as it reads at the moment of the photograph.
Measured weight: 24.5 kg
